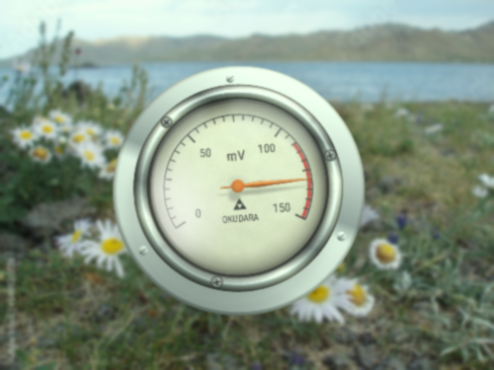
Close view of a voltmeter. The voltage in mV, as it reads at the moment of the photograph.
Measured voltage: 130 mV
